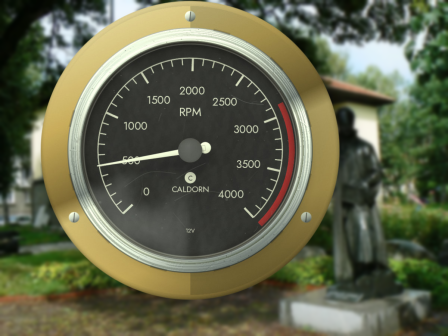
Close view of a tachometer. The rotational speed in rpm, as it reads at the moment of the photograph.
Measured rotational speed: 500 rpm
